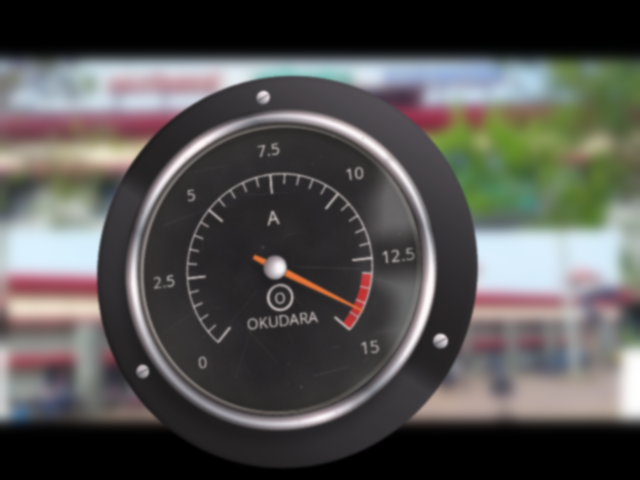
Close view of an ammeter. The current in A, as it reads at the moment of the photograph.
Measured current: 14.25 A
